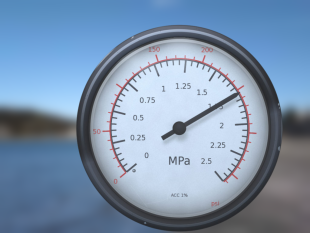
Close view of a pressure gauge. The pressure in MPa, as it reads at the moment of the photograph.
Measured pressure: 1.75 MPa
